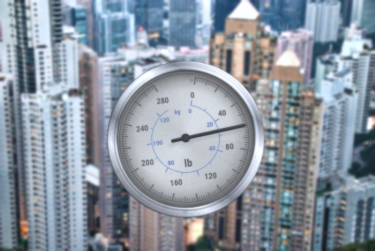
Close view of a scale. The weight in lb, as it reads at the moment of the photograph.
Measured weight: 60 lb
